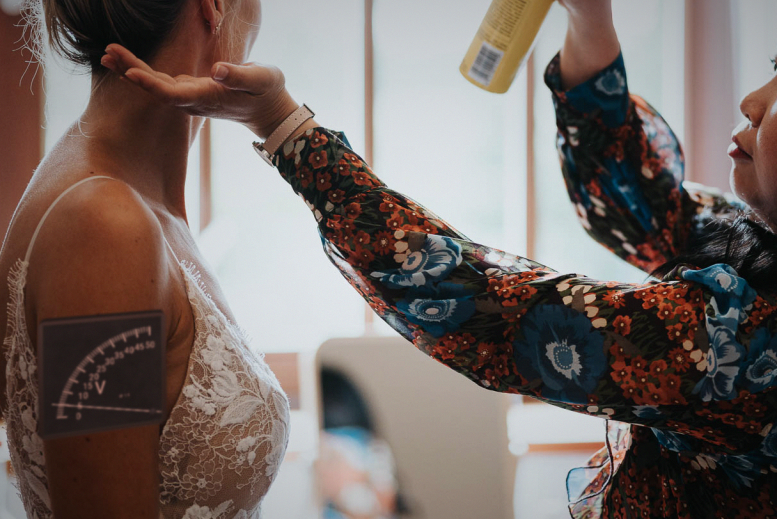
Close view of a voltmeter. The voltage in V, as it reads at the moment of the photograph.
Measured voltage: 5 V
